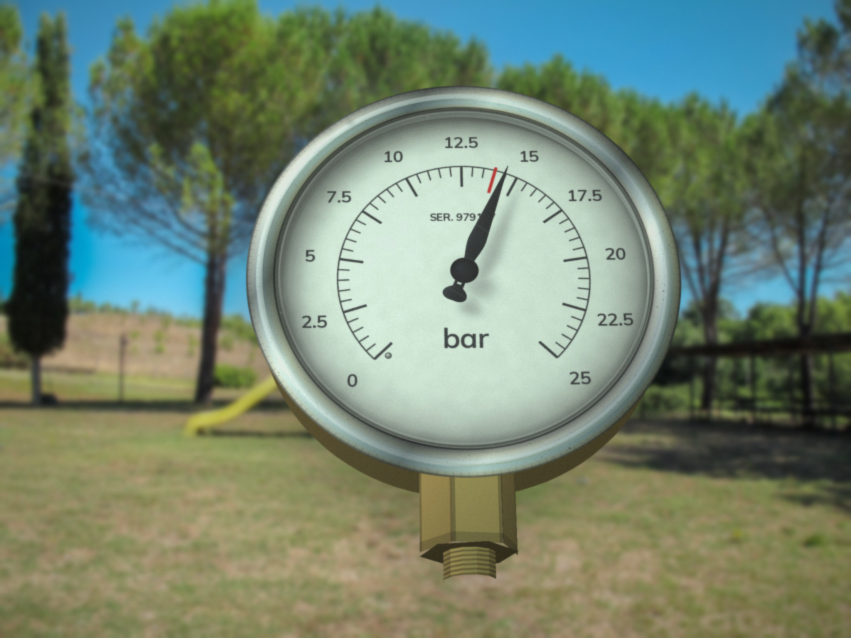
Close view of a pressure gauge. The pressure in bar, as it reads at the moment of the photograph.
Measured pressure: 14.5 bar
